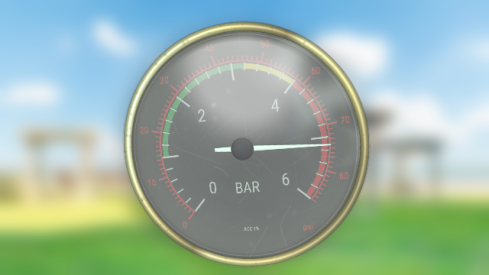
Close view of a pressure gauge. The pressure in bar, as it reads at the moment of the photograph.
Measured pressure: 5.1 bar
